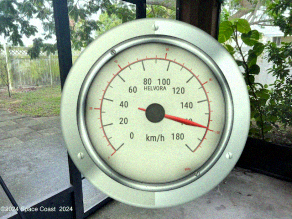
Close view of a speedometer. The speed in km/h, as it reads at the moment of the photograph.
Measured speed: 160 km/h
